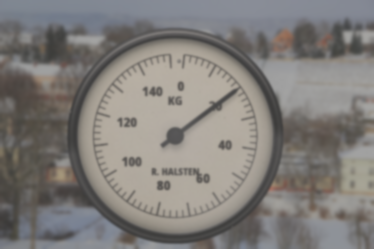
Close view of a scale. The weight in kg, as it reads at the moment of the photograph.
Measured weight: 20 kg
